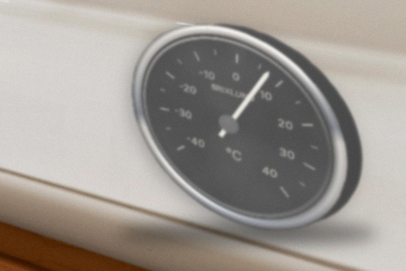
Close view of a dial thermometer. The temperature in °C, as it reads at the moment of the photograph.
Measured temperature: 7.5 °C
